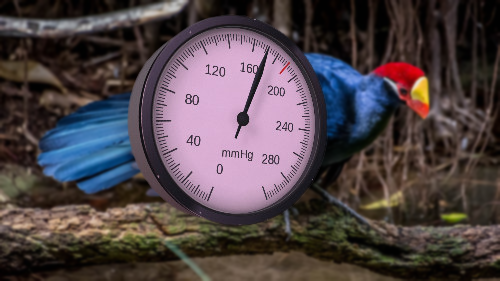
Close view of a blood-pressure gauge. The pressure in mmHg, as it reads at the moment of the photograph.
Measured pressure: 170 mmHg
